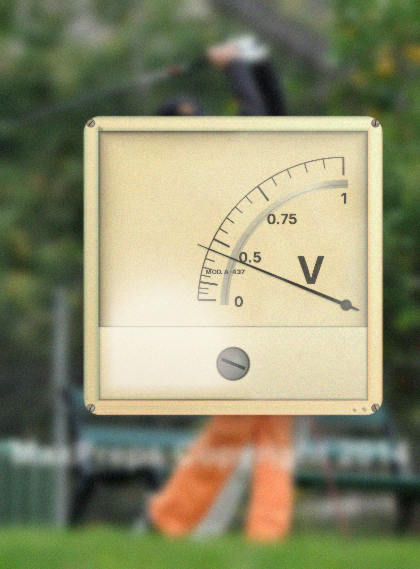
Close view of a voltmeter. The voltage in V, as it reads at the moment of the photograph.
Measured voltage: 0.45 V
